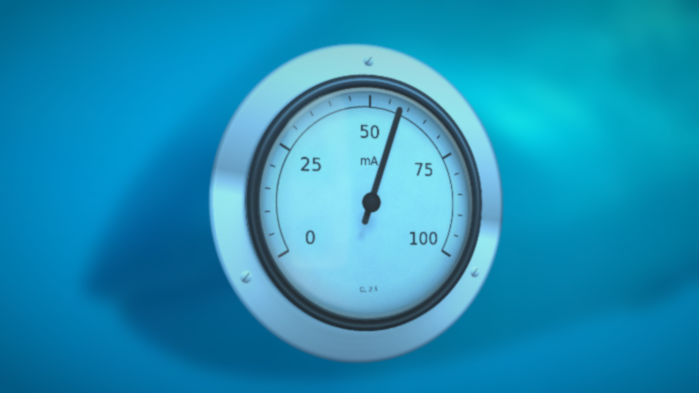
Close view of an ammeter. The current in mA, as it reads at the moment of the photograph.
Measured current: 57.5 mA
